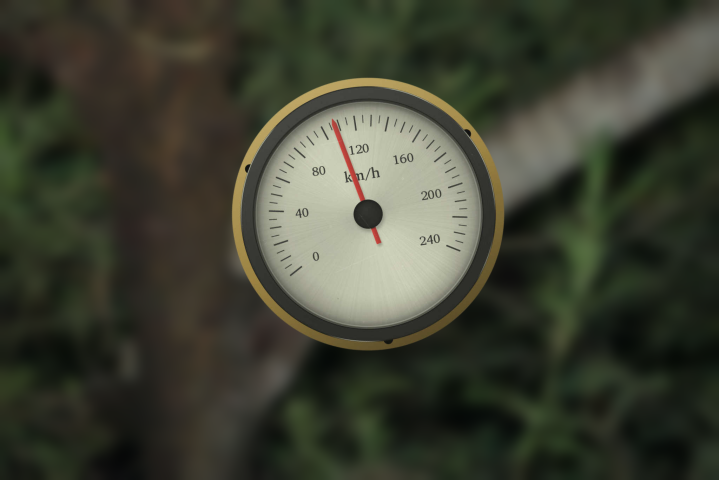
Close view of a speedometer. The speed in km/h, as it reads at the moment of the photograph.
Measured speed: 107.5 km/h
